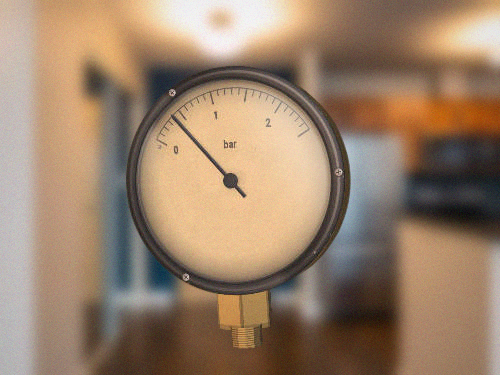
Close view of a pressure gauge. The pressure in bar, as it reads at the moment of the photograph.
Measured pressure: 0.4 bar
